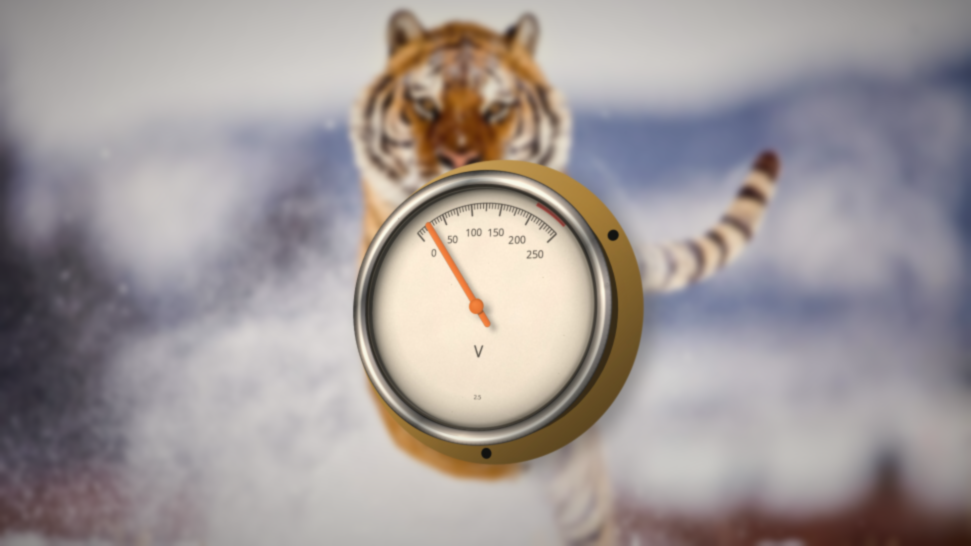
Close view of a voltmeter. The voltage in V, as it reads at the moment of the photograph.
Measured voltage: 25 V
